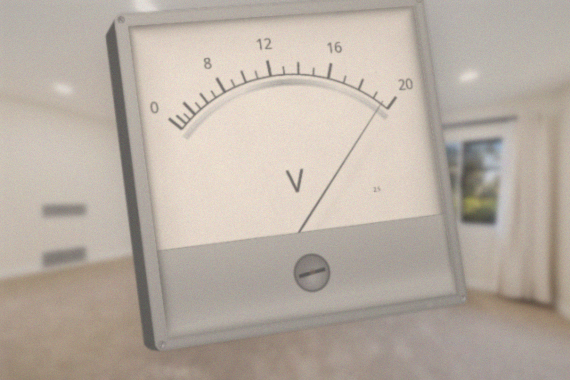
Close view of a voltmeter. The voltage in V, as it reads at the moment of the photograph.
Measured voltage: 19.5 V
